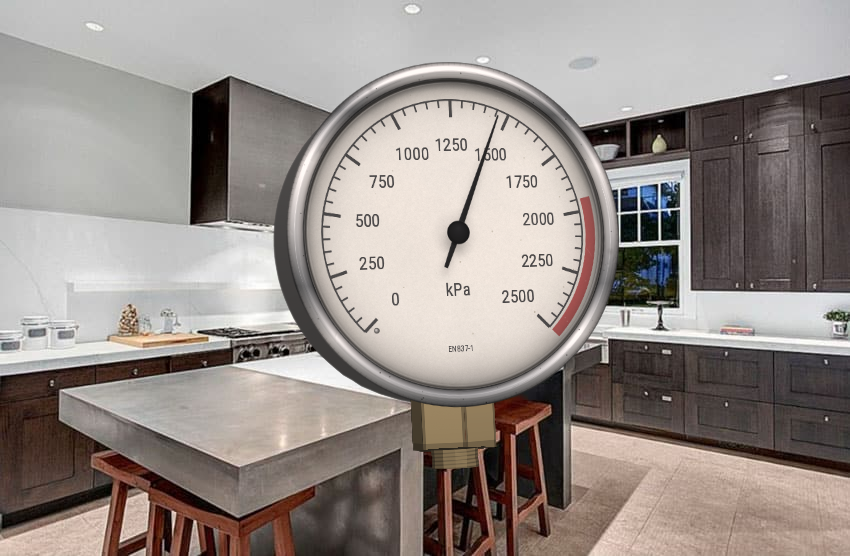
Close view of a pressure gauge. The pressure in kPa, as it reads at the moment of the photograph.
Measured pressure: 1450 kPa
